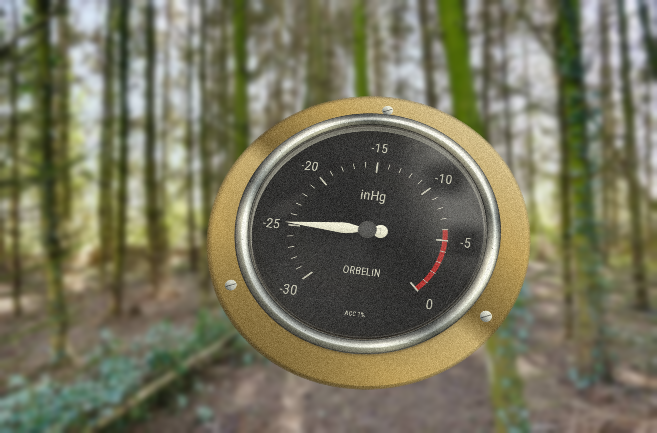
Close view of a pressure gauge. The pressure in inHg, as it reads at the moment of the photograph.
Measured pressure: -25 inHg
